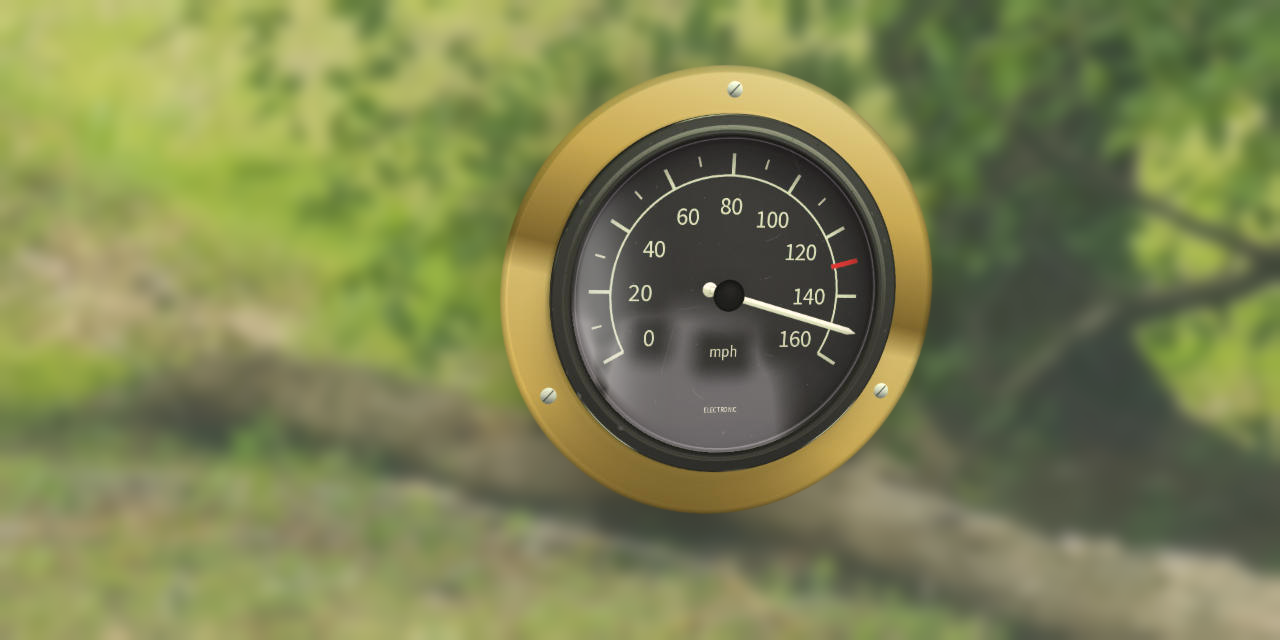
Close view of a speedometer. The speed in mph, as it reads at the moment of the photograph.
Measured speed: 150 mph
